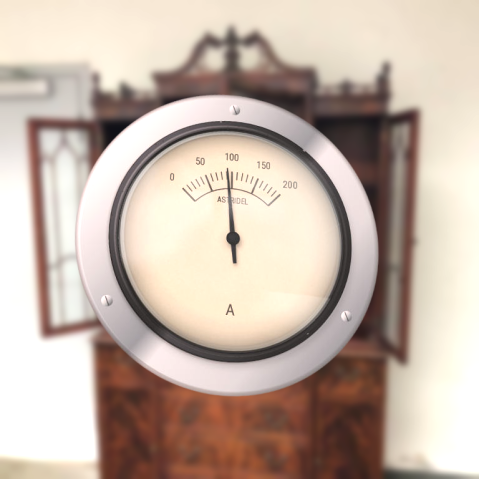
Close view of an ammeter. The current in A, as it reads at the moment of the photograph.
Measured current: 90 A
